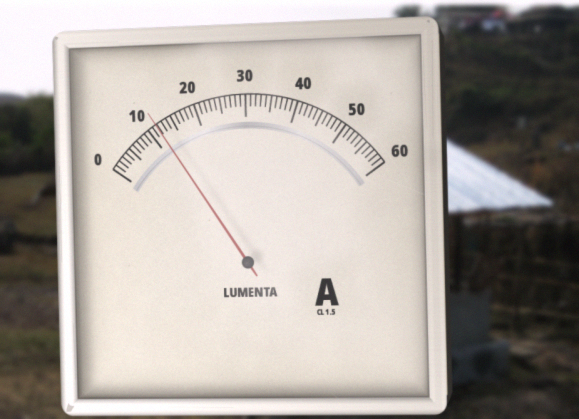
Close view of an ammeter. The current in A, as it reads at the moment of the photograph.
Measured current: 12 A
